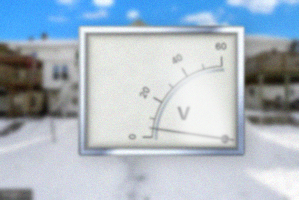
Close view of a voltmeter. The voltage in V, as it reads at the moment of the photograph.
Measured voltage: 5 V
